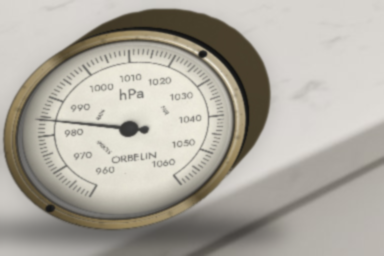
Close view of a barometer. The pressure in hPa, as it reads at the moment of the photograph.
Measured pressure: 985 hPa
